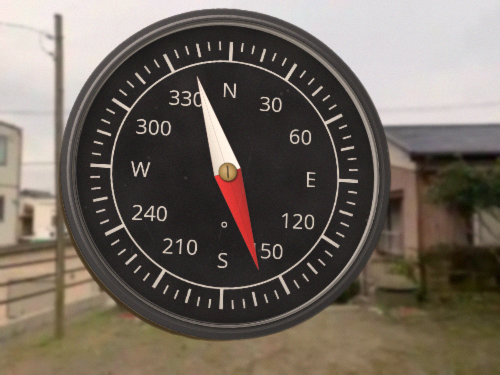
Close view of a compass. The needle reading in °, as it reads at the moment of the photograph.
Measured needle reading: 160 °
